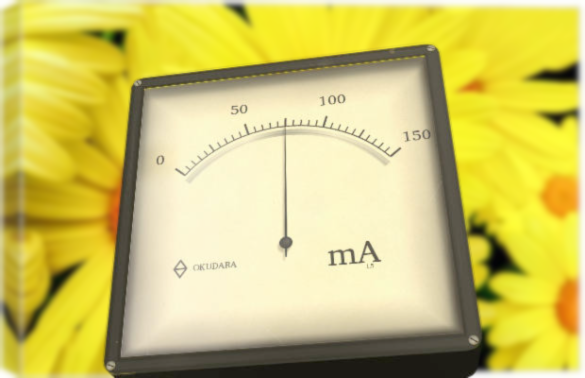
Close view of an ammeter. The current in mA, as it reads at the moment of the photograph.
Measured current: 75 mA
